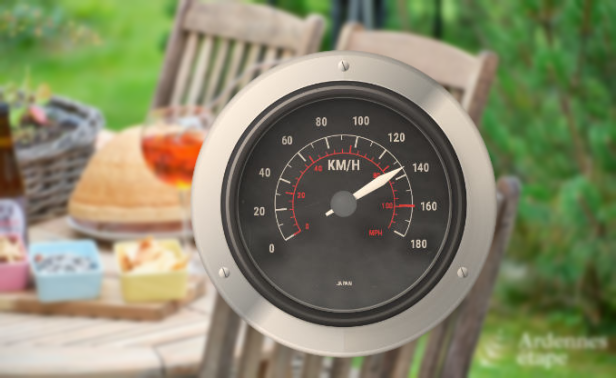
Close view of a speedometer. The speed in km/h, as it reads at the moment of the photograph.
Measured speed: 135 km/h
